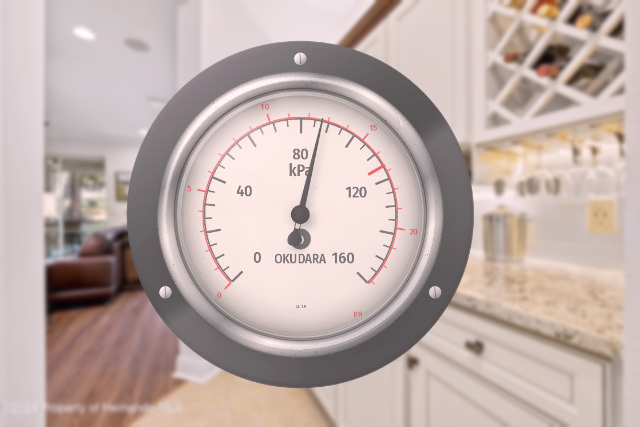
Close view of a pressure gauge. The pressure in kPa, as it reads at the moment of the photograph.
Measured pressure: 87.5 kPa
